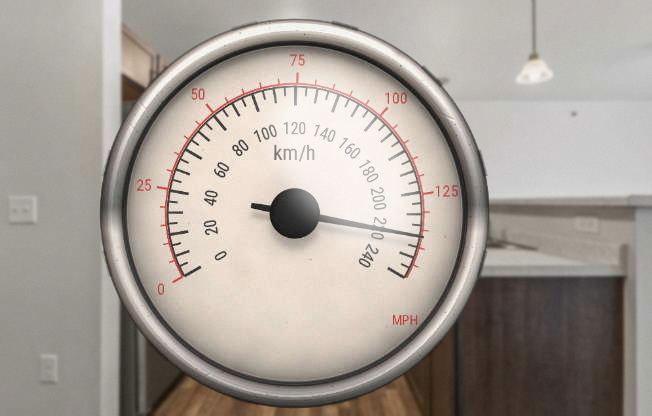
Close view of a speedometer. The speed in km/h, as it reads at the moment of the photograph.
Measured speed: 220 km/h
